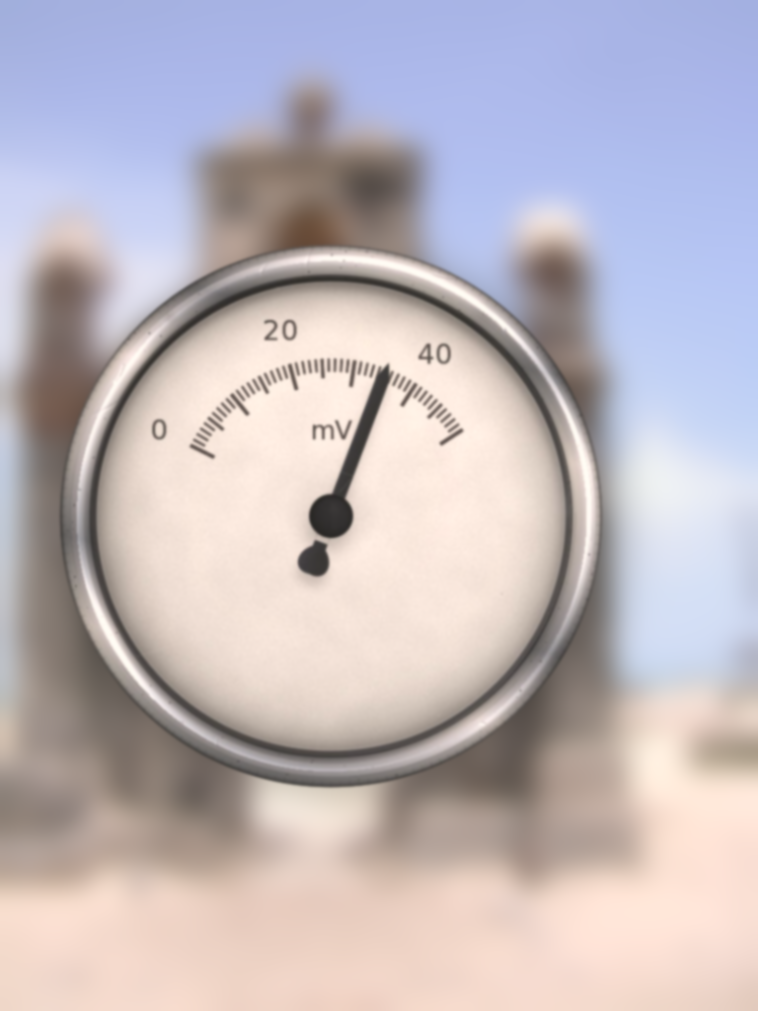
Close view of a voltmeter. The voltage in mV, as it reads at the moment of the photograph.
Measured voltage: 35 mV
